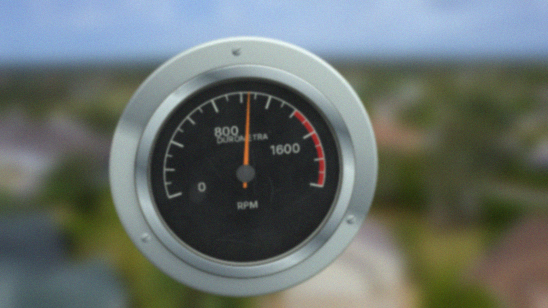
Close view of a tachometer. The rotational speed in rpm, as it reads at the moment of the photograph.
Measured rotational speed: 1050 rpm
